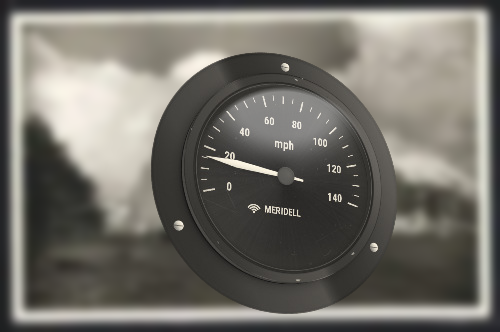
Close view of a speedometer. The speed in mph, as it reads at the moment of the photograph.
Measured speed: 15 mph
